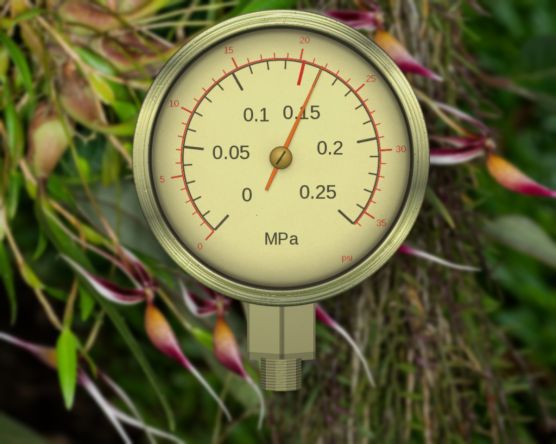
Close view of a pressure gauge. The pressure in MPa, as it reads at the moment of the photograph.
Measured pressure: 0.15 MPa
